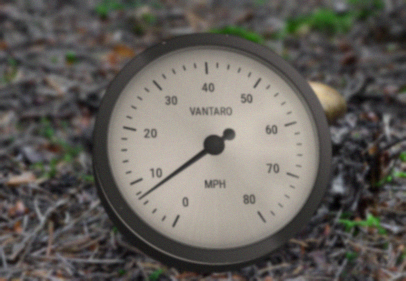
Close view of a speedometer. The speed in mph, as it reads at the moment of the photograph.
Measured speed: 7 mph
